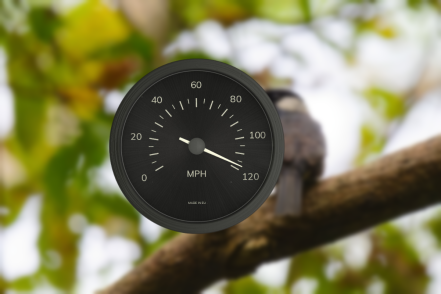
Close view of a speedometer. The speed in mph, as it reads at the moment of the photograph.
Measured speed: 117.5 mph
